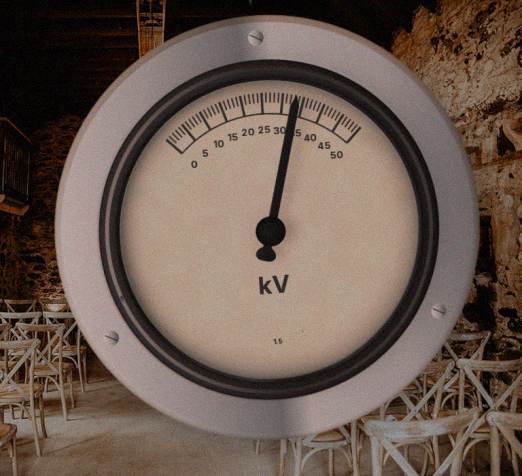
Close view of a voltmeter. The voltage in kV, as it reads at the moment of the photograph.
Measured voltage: 33 kV
